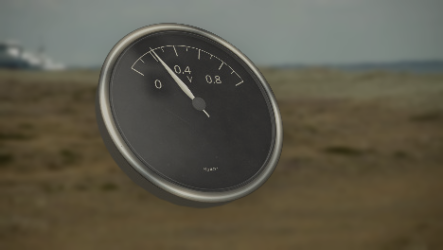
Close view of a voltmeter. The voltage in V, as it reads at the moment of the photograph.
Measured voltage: 0.2 V
